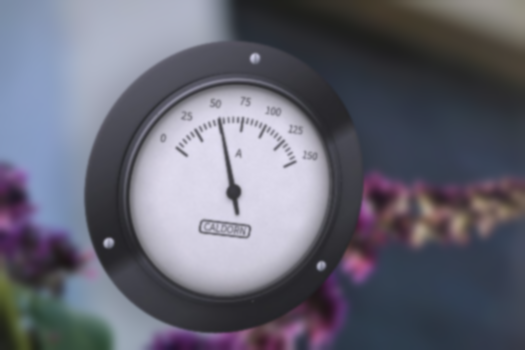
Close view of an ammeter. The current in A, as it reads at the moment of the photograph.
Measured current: 50 A
